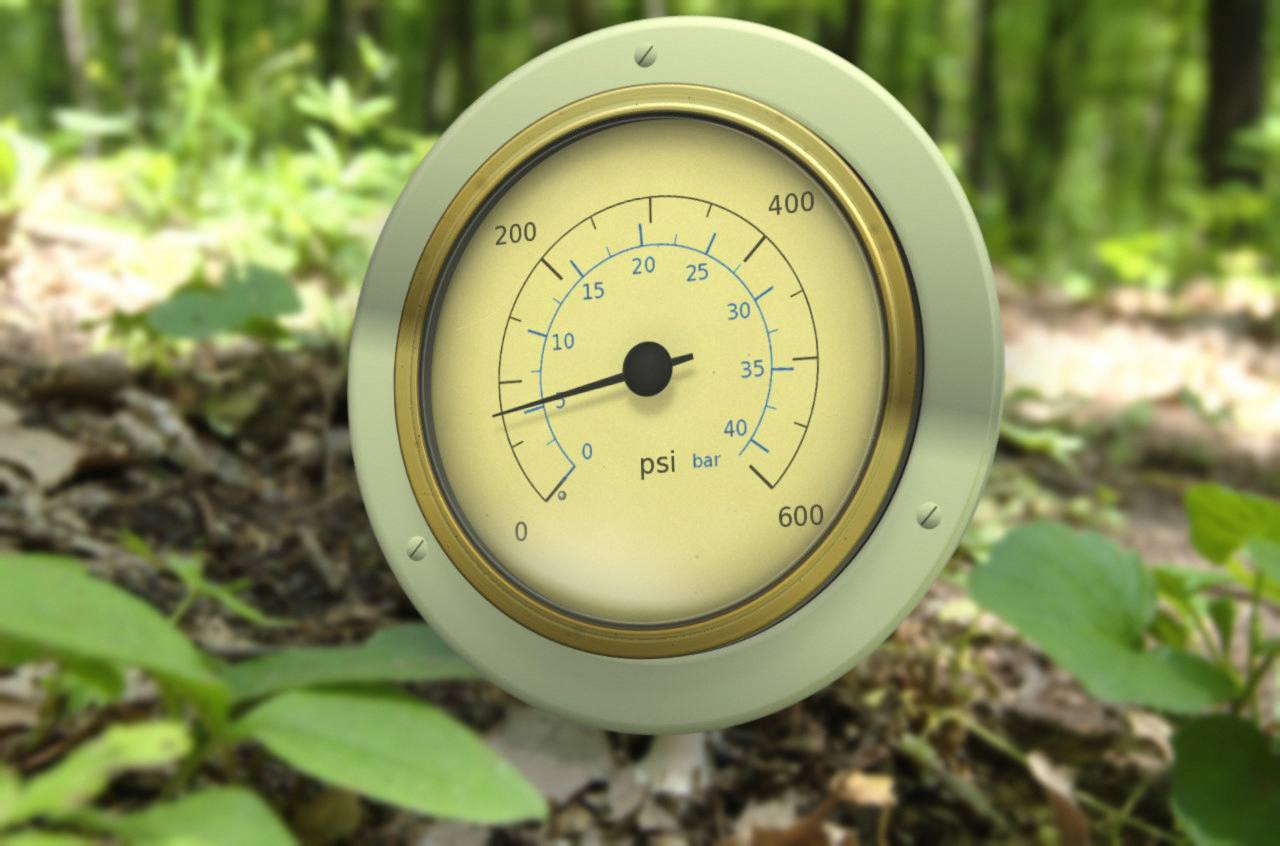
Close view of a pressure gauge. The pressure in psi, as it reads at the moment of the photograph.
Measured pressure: 75 psi
